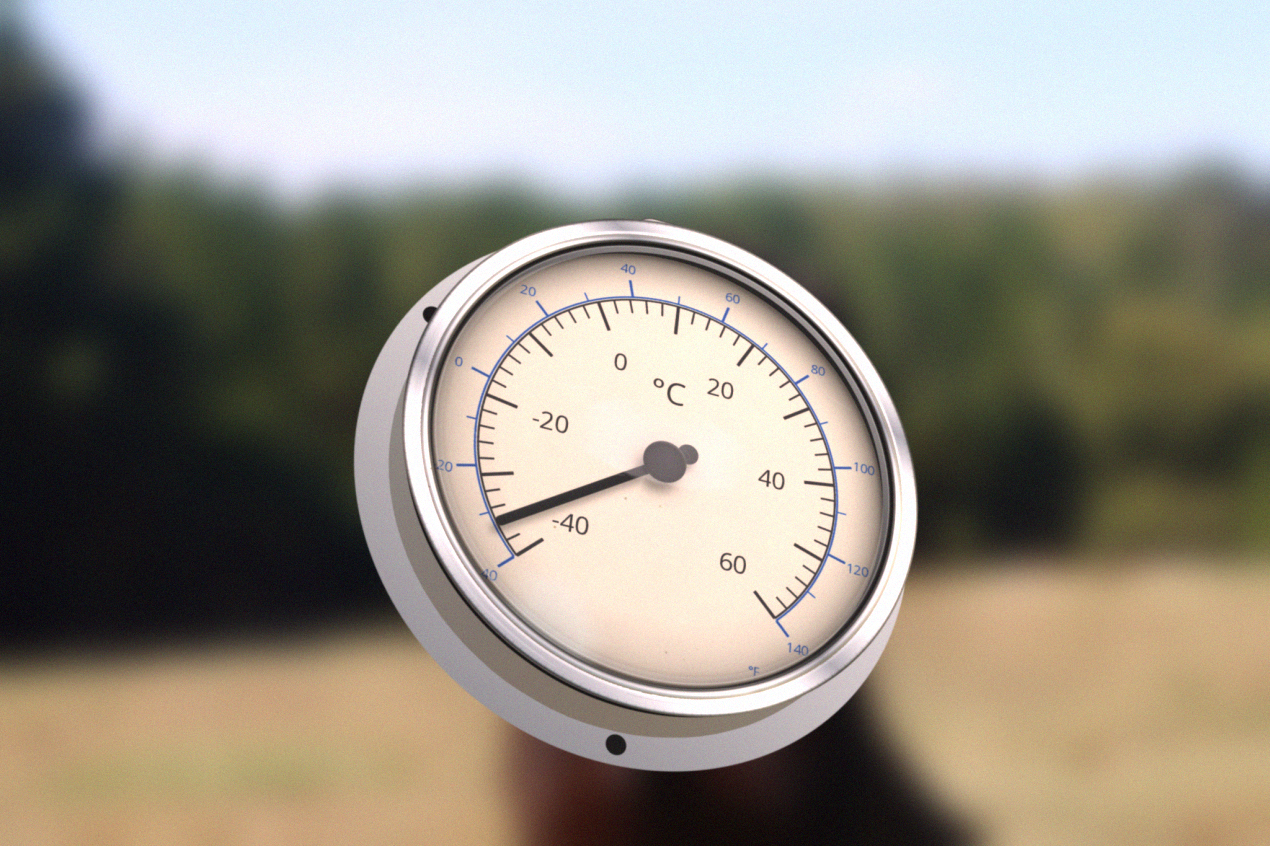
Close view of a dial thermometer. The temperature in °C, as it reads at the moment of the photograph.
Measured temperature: -36 °C
